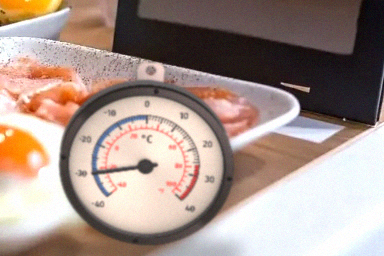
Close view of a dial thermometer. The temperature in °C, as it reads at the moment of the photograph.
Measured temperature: -30 °C
